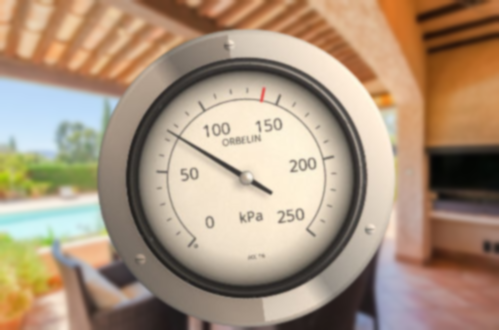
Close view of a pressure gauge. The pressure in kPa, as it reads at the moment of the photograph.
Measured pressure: 75 kPa
